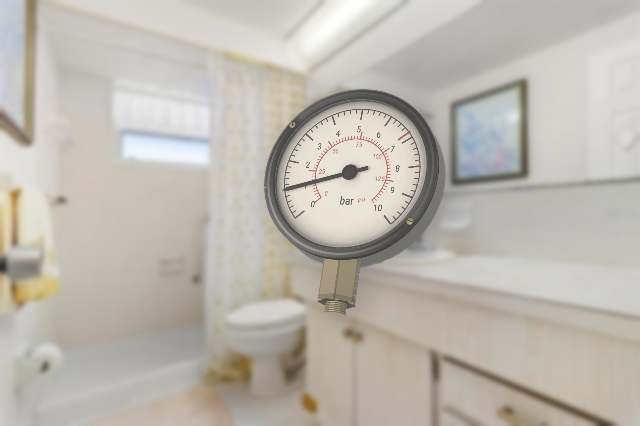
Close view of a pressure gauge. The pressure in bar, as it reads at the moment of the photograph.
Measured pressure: 1 bar
